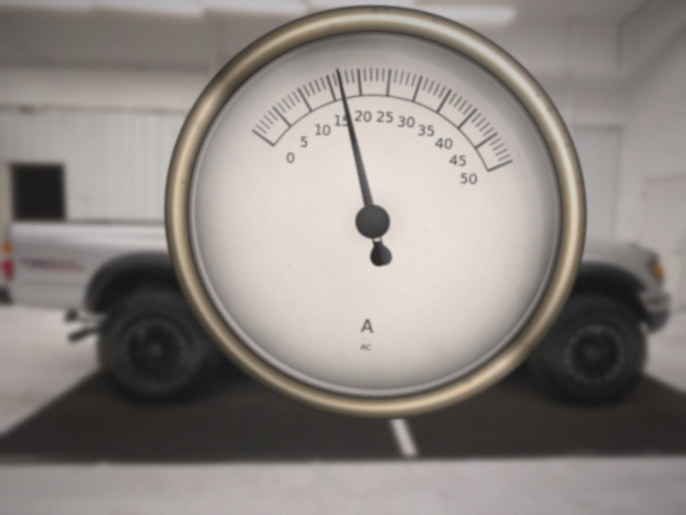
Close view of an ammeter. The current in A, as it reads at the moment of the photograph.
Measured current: 17 A
